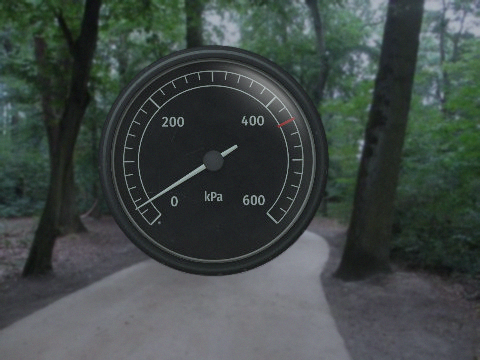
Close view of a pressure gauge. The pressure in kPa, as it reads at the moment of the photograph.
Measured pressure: 30 kPa
